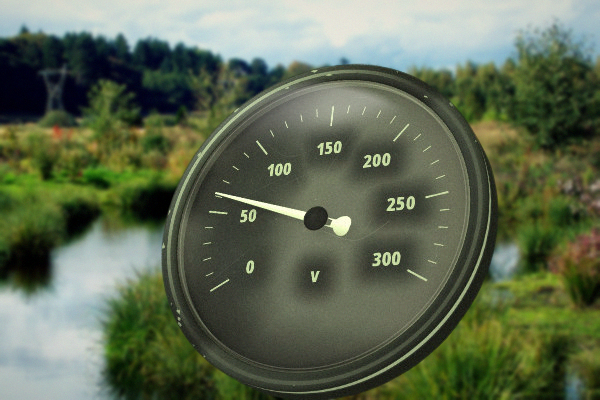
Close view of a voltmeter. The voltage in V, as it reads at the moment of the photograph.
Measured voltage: 60 V
